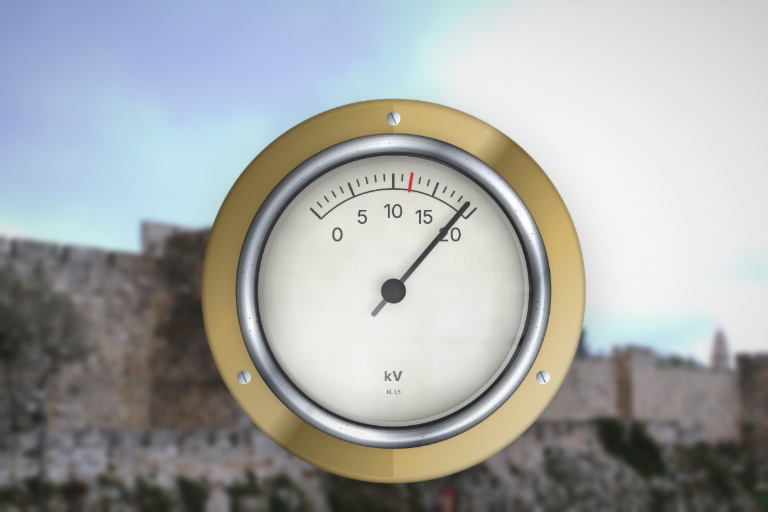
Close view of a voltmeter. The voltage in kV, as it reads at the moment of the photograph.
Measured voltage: 19 kV
